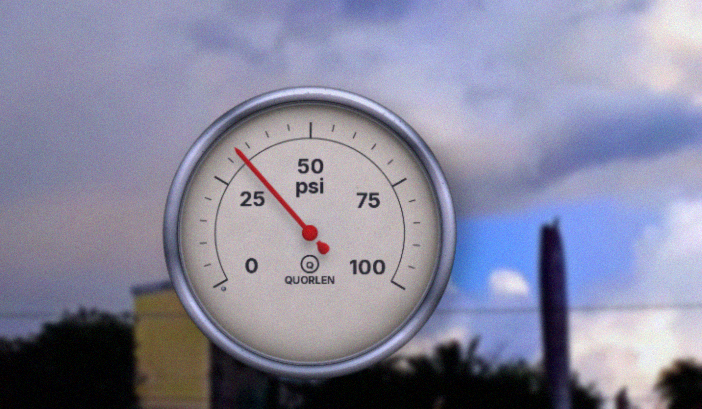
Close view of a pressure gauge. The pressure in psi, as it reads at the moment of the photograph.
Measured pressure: 32.5 psi
